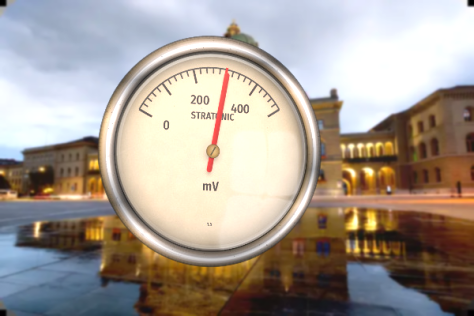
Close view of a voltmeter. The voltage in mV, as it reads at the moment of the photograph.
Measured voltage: 300 mV
